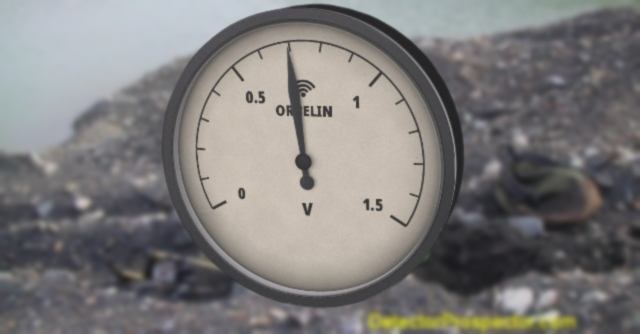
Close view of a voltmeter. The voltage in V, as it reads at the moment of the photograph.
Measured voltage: 0.7 V
